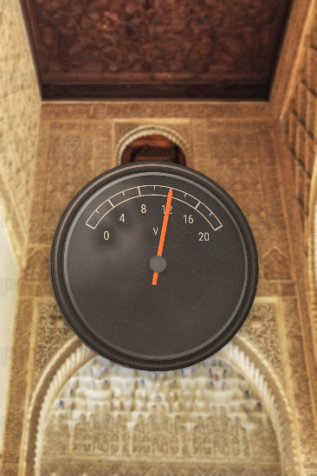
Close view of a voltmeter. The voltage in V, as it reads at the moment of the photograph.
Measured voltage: 12 V
